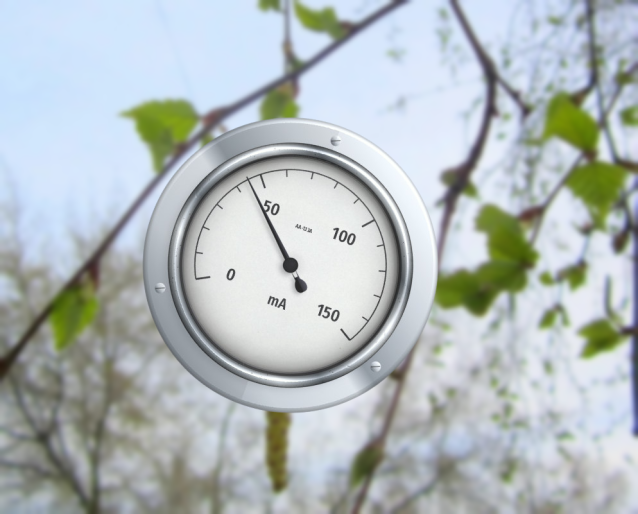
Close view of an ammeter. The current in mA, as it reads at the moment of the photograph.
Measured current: 45 mA
